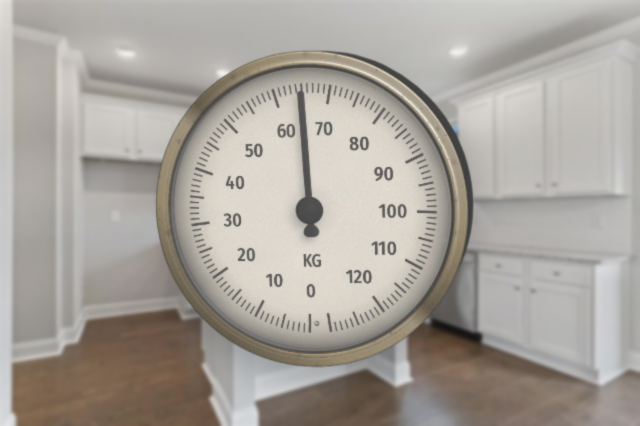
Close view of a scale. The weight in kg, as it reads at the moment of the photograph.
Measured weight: 65 kg
